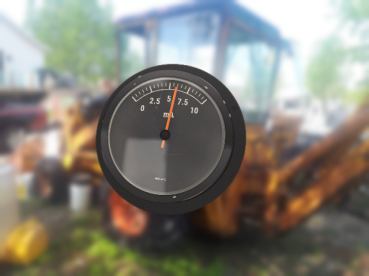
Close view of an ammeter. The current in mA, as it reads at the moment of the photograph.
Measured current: 6 mA
